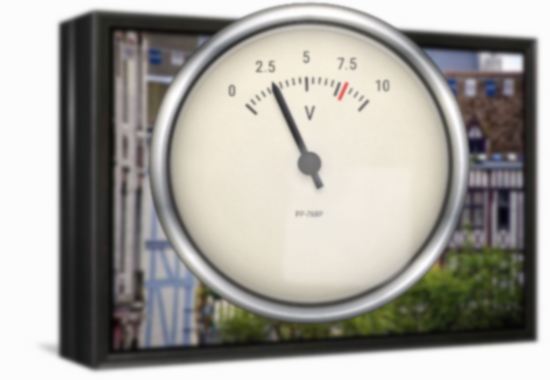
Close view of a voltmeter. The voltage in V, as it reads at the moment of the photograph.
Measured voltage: 2.5 V
